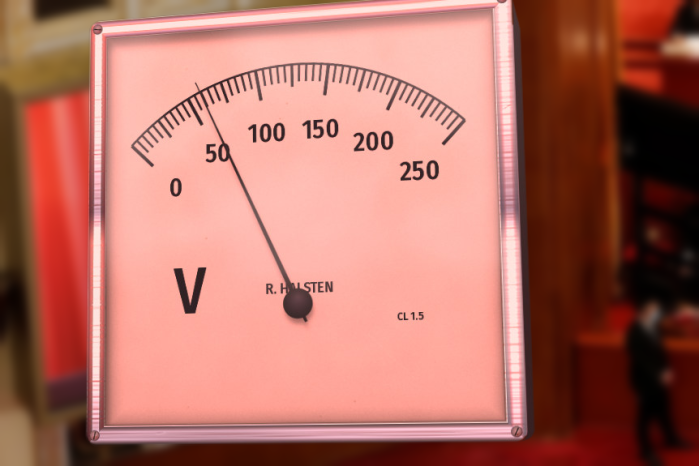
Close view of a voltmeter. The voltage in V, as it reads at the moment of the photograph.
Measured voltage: 60 V
